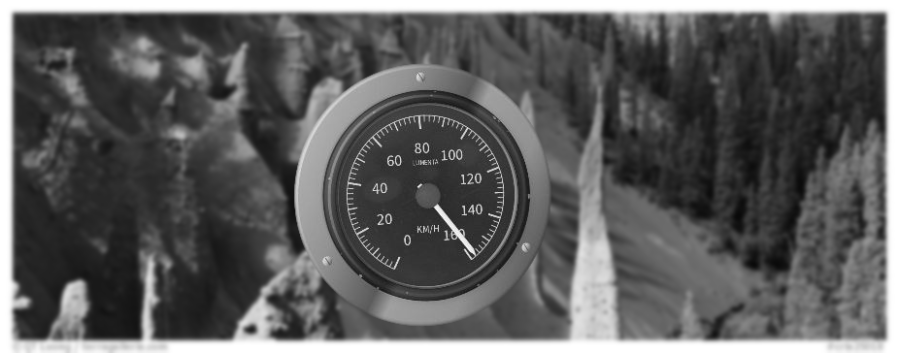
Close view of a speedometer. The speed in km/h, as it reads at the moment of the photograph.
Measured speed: 158 km/h
